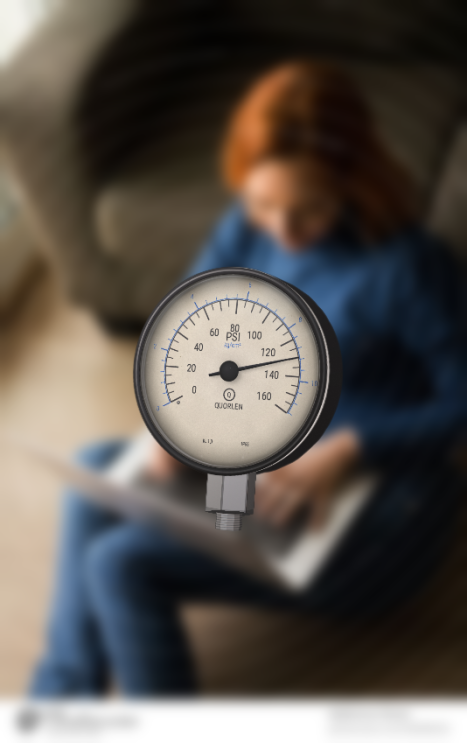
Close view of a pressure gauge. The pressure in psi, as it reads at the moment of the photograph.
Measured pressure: 130 psi
